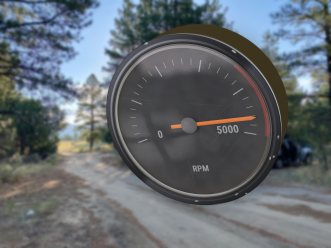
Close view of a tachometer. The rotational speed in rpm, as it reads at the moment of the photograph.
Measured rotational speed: 4600 rpm
